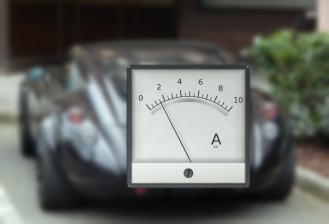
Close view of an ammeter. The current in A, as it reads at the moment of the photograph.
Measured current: 1.5 A
